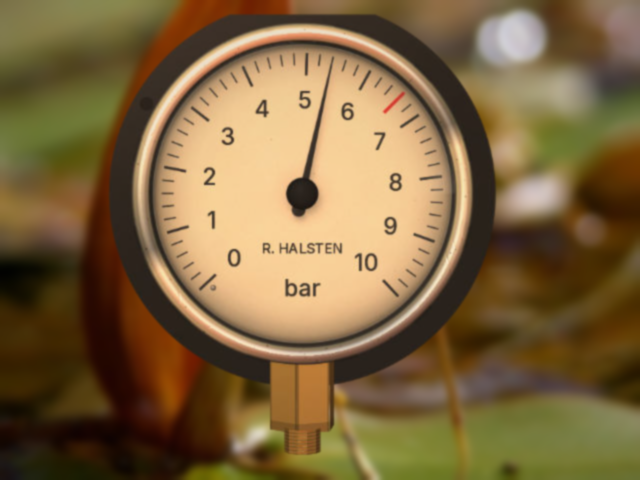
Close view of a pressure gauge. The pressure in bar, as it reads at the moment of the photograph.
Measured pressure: 5.4 bar
